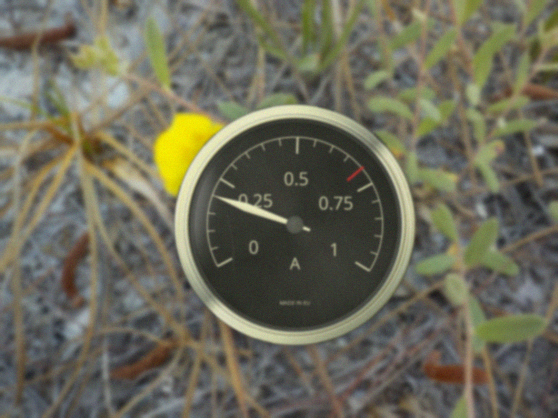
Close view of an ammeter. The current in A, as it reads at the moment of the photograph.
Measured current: 0.2 A
